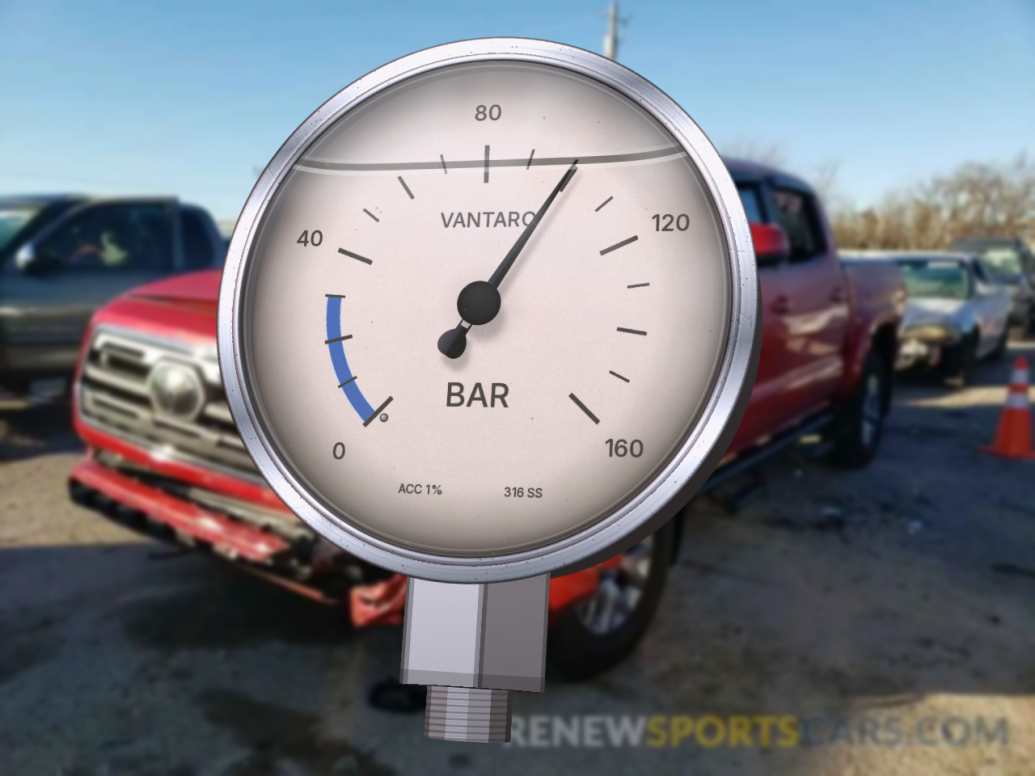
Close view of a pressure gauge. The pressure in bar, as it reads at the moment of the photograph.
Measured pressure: 100 bar
